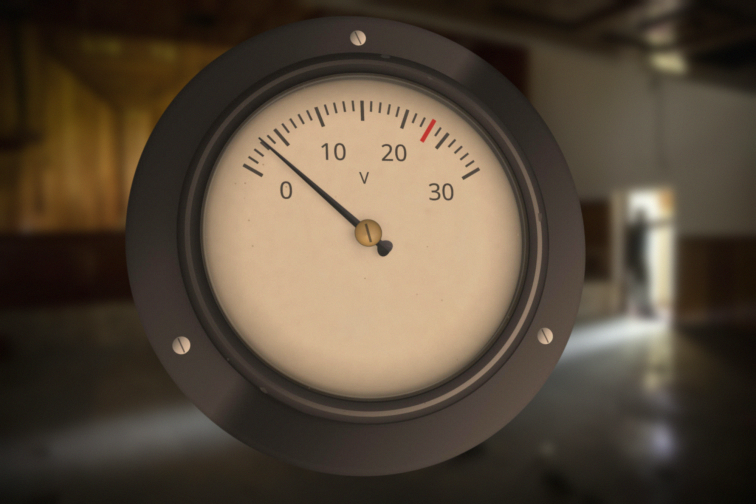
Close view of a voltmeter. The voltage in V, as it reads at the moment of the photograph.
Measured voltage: 3 V
